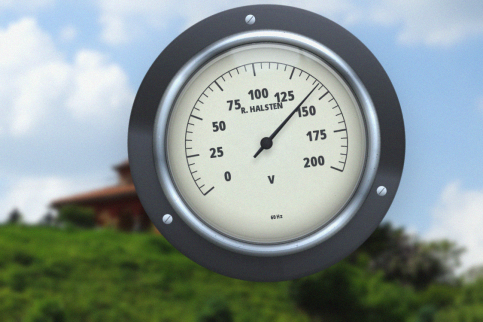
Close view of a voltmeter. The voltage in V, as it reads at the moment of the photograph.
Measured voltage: 142.5 V
